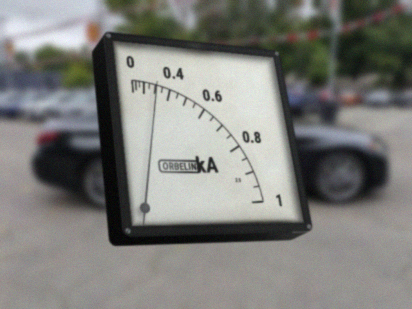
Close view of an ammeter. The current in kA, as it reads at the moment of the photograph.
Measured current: 0.3 kA
